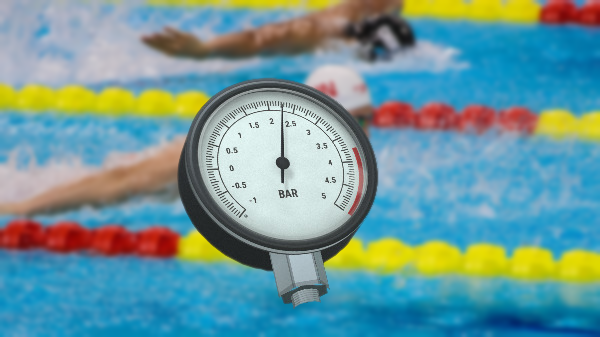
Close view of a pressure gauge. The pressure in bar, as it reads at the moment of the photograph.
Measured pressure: 2.25 bar
